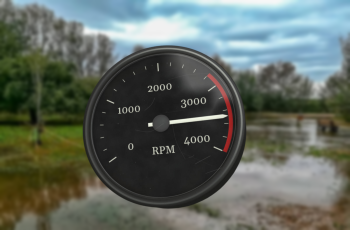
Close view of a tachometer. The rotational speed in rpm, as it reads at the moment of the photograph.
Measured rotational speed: 3500 rpm
